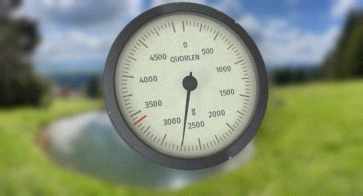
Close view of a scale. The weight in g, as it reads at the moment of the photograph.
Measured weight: 2750 g
